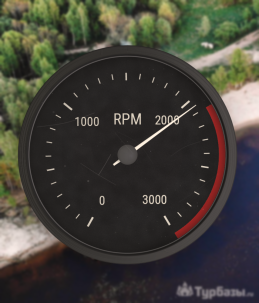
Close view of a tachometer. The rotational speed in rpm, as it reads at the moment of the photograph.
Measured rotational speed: 2050 rpm
